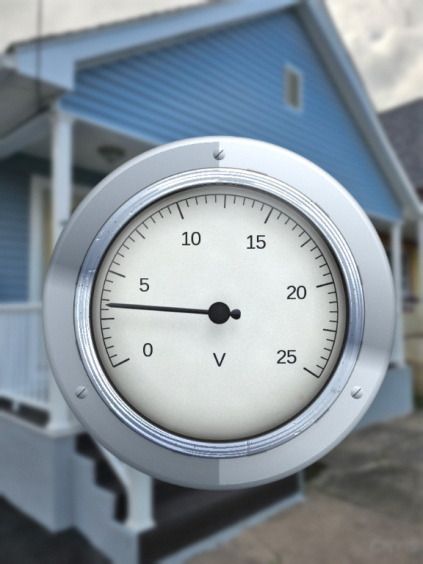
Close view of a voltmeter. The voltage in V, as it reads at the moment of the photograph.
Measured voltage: 3.25 V
